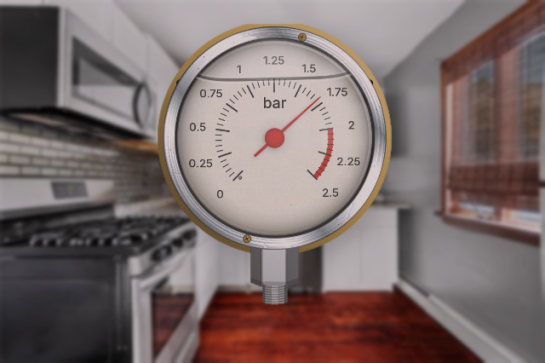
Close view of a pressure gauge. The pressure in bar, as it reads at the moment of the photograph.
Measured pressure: 1.7 bar
